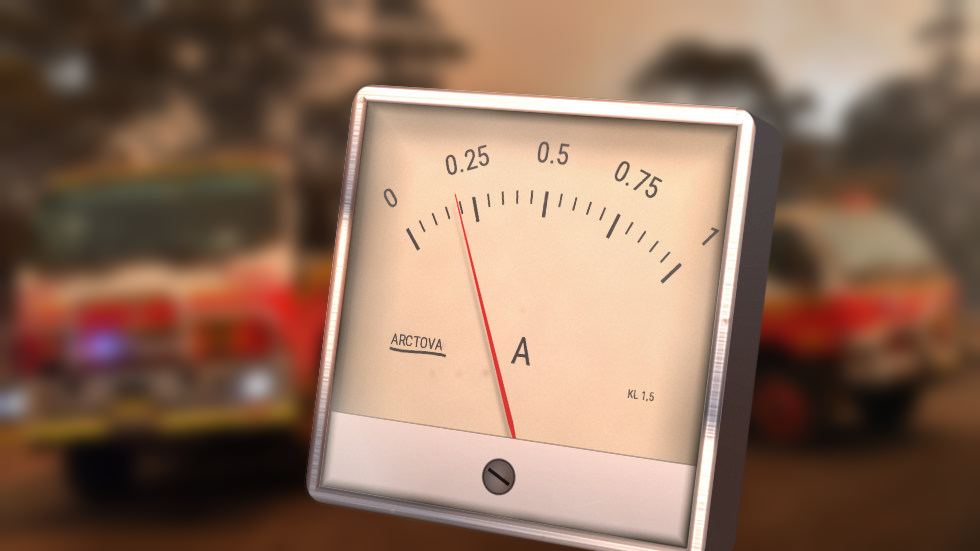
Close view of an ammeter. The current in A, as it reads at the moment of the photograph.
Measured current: 0.2 A
